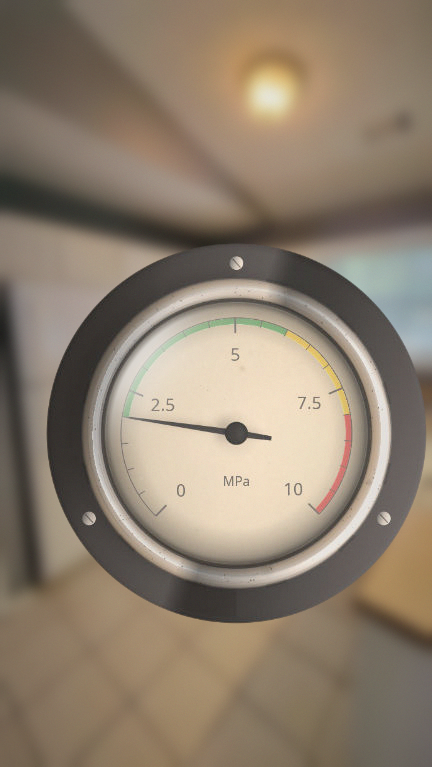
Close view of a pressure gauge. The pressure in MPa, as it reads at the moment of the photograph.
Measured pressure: 2 MPa
